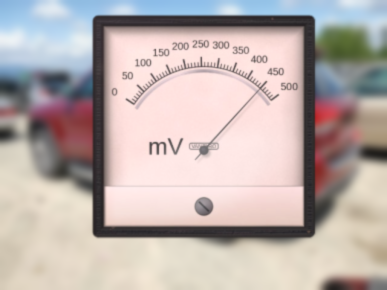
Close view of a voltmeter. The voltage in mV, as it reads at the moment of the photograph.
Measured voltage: 450 mV
